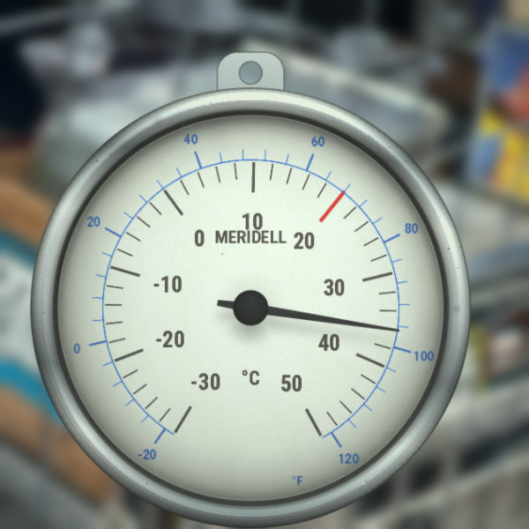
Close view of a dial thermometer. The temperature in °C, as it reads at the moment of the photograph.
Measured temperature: 36 °C
